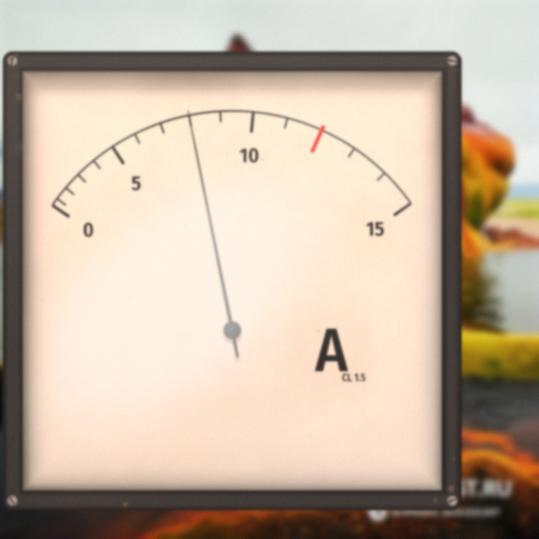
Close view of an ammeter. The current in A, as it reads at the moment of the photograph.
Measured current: 8 A
